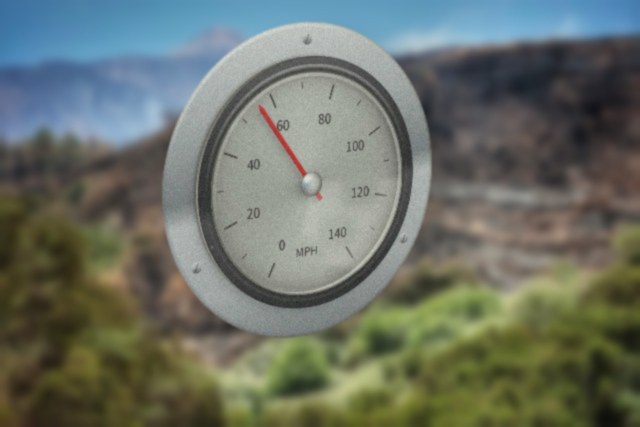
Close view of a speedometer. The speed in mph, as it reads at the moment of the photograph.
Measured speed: 55 mph
